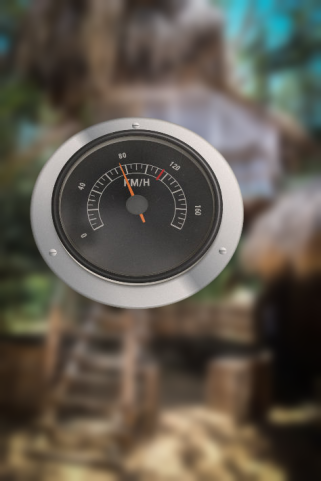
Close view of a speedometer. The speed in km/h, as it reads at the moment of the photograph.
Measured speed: 75 km/h
